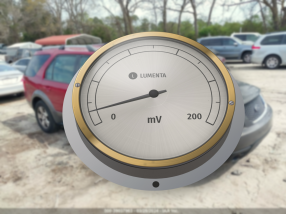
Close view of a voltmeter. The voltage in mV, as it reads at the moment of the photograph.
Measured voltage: 10 mV
